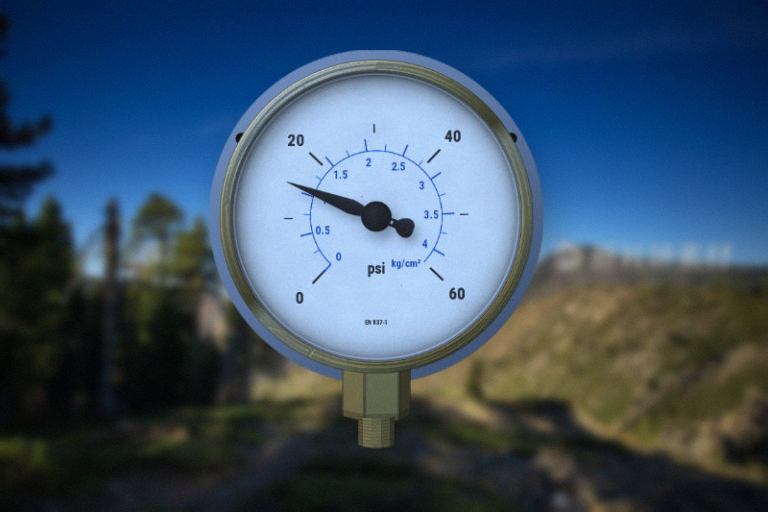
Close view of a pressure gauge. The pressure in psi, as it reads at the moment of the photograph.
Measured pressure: 15 psi
